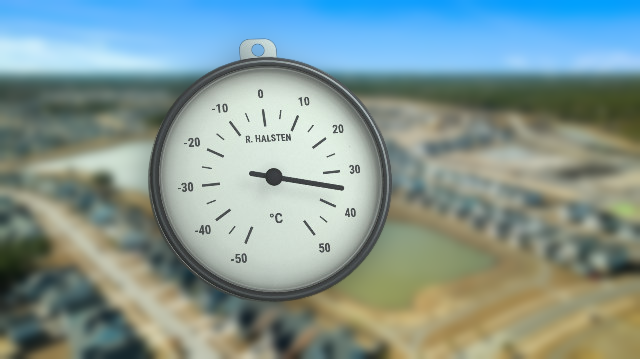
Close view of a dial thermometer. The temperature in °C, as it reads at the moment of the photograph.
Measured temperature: 35 °C
